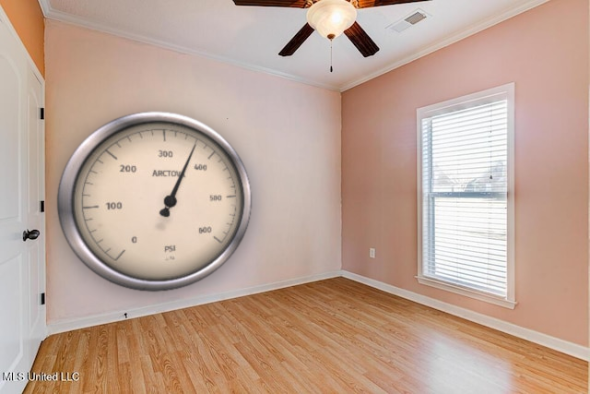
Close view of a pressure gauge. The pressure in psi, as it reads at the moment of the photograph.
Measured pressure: 360 psi
